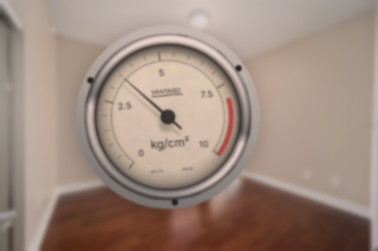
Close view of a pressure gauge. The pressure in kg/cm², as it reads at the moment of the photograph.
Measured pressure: 3.5 kg/cm²
